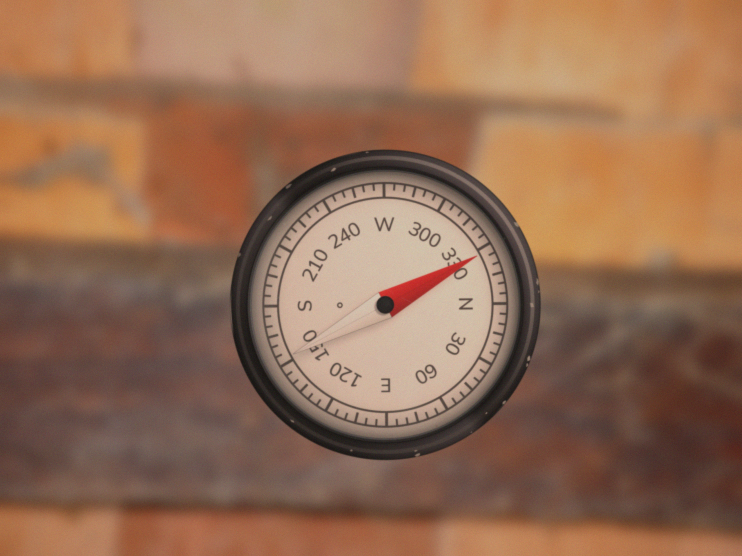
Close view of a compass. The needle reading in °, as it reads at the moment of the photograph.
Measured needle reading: 332.5 °
